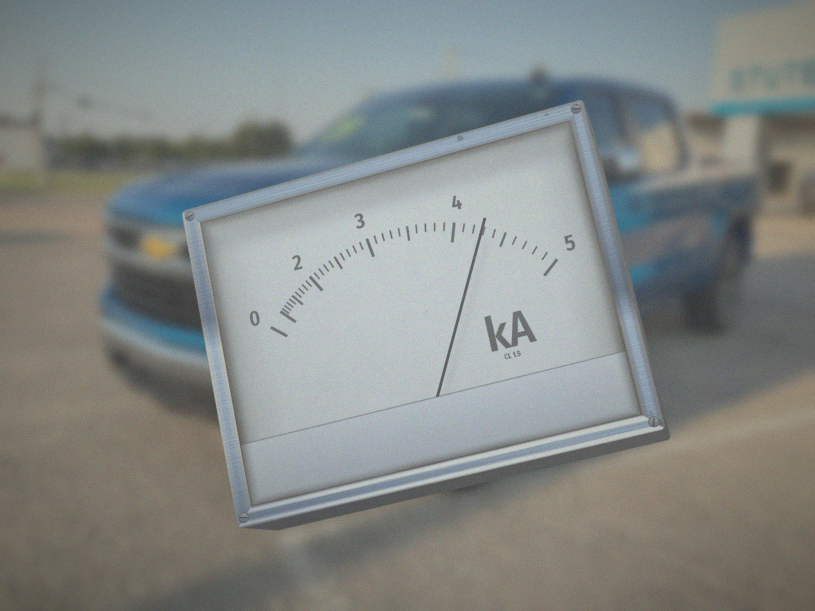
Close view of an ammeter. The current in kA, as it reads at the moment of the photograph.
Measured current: 4.3 kA
